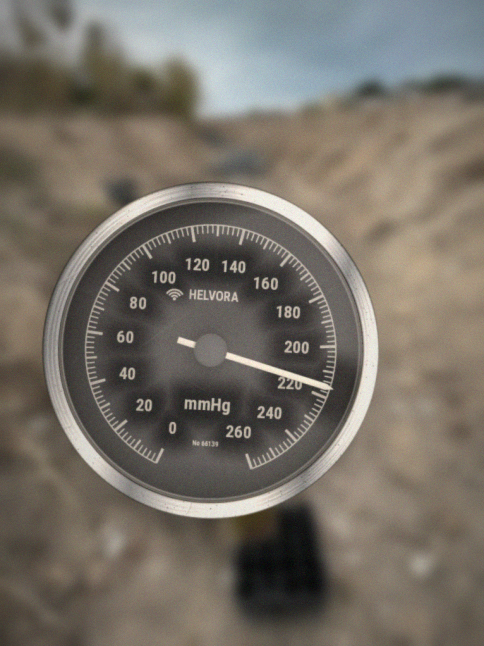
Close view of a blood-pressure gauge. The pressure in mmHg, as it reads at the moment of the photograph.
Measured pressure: 216 mmHg
